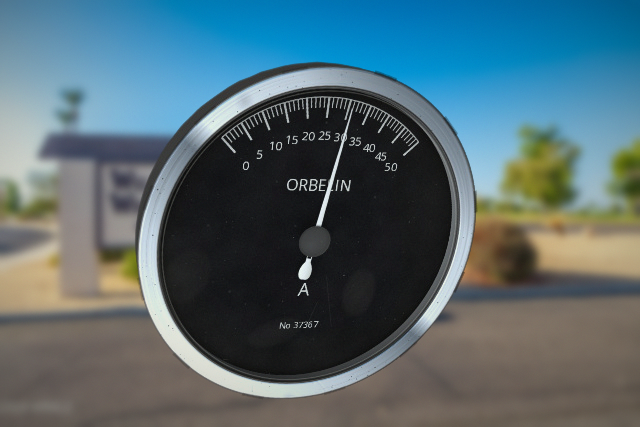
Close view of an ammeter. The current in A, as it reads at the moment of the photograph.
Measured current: 30 A
